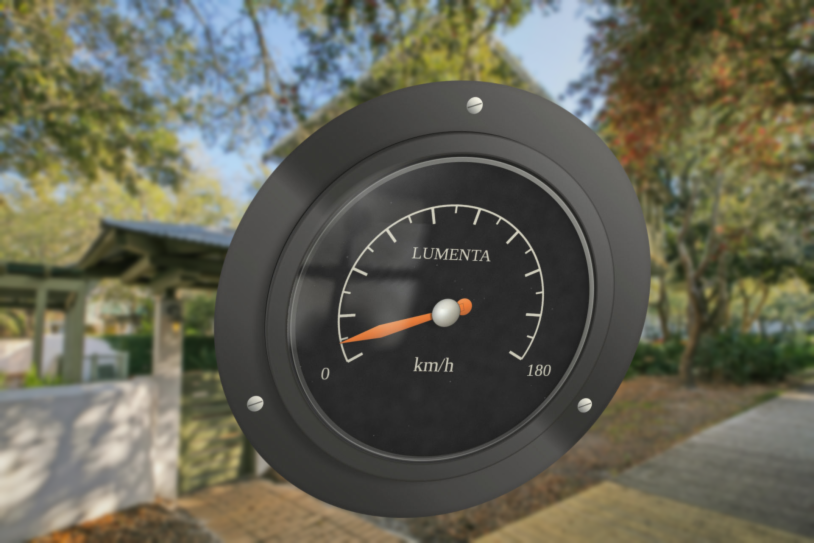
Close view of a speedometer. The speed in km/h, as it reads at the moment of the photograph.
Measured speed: 10 km/h
